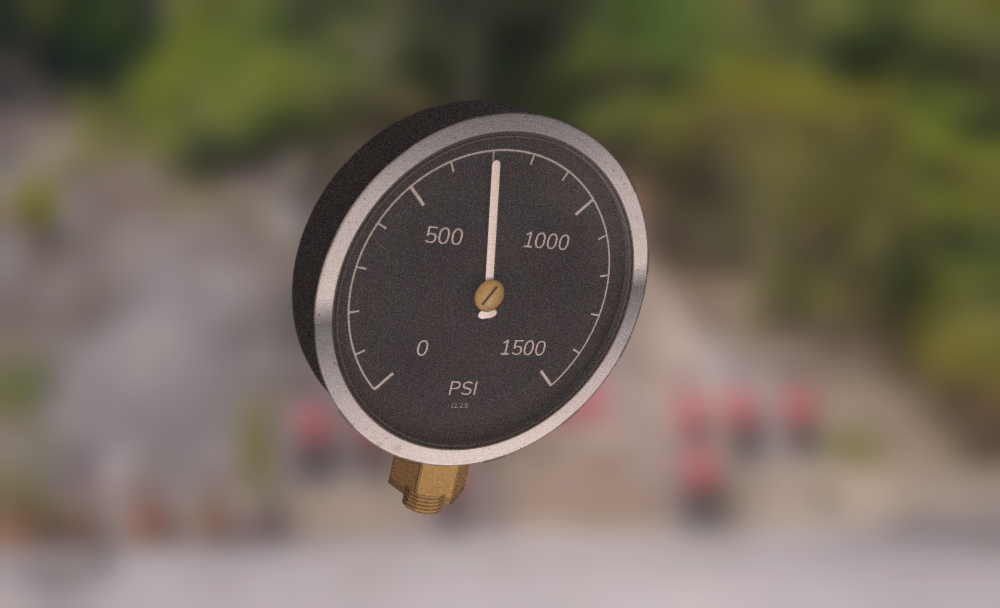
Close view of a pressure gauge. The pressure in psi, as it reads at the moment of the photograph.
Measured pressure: 700 psi
